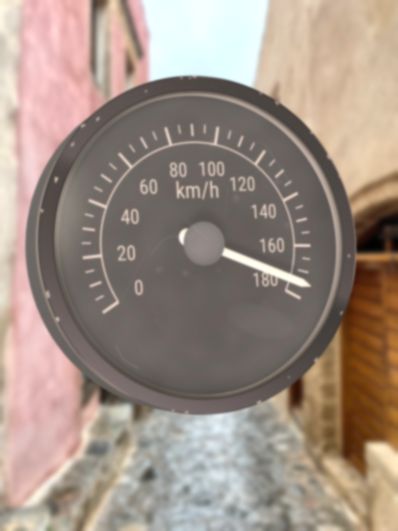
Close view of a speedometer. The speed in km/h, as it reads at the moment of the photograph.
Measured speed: 175 km/h
